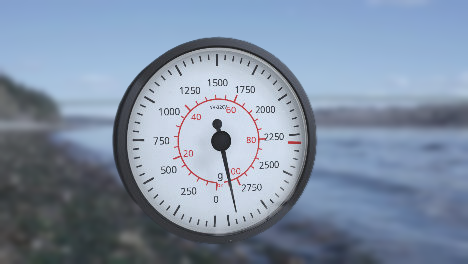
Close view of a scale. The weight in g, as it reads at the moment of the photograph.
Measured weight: 2950 g
